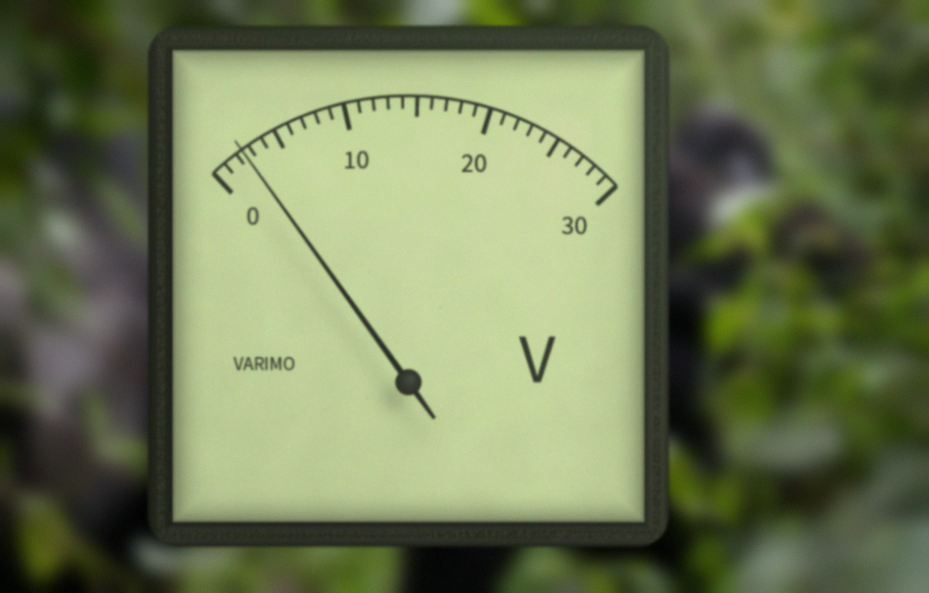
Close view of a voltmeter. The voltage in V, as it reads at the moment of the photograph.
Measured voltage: 2.5 V
